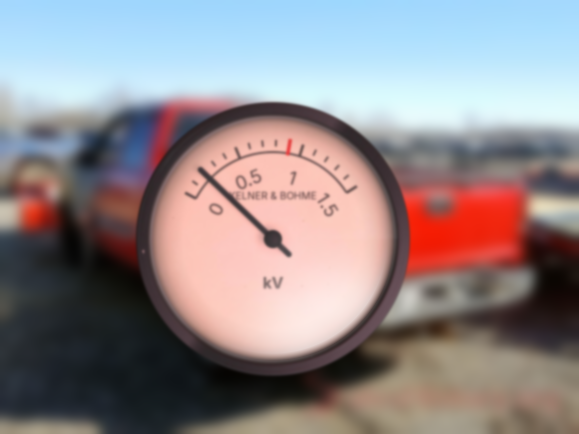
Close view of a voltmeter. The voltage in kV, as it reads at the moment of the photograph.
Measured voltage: 0.2 kV
